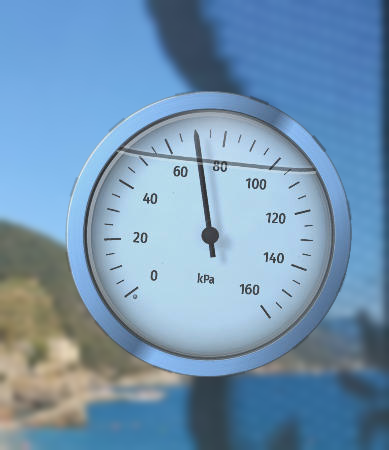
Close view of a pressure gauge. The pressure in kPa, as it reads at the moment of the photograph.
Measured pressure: 70 kPa
